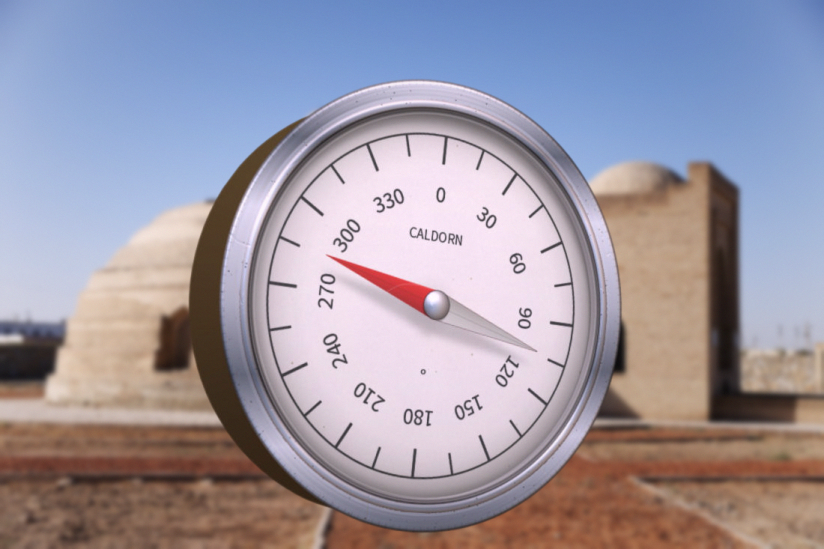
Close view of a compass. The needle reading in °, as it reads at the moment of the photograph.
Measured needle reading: 285 °
